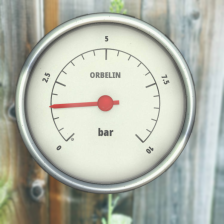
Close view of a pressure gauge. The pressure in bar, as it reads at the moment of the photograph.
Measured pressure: 1.5 bar
